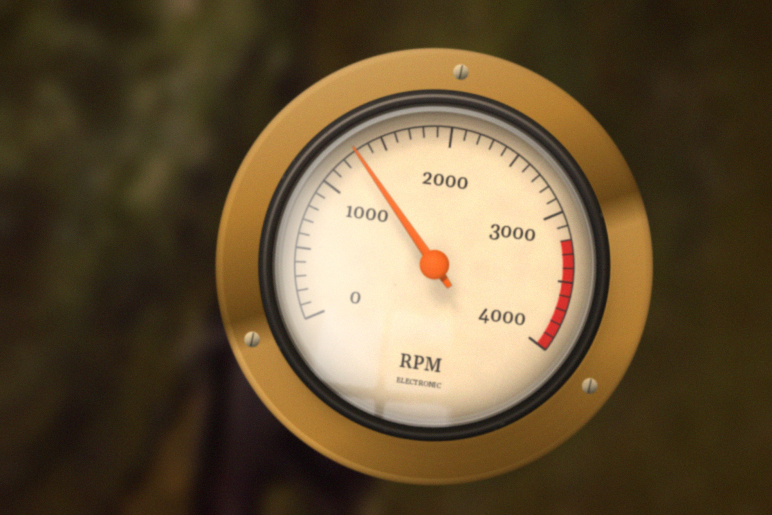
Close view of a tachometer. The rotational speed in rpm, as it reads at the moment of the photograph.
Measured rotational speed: 1300 rpm
